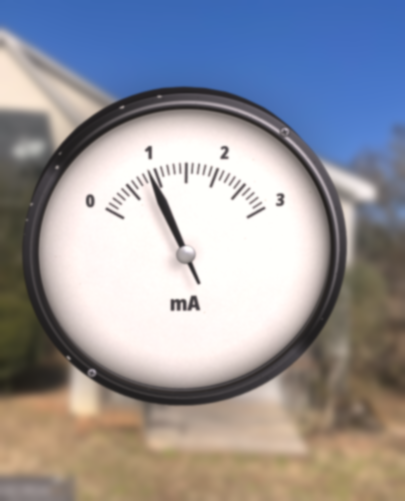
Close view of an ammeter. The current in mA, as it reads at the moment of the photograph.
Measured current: 0.9 mA
